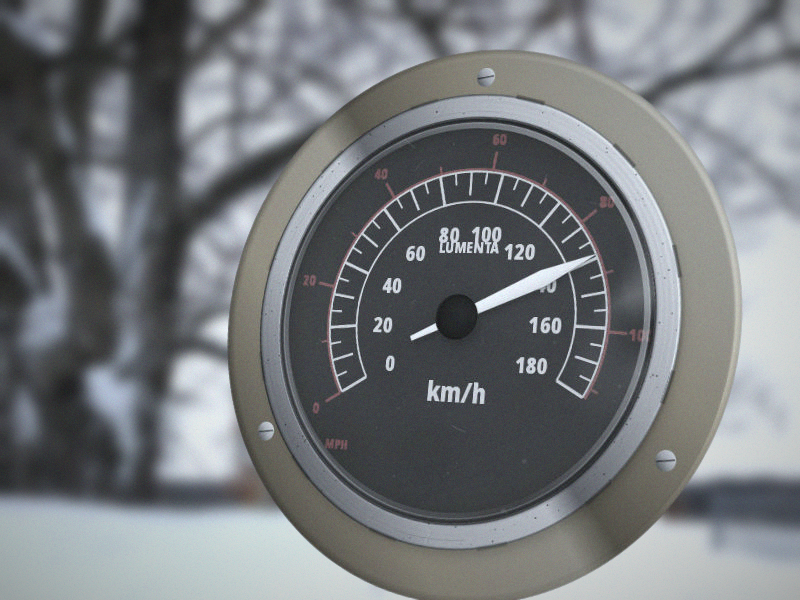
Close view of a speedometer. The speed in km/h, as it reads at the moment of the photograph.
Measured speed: 140 km/h
